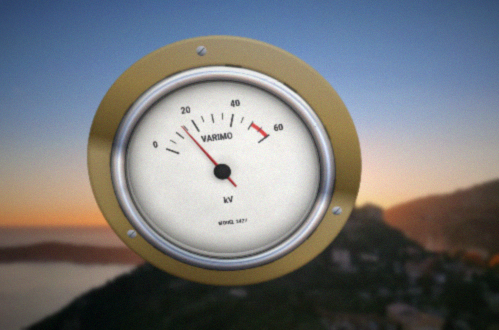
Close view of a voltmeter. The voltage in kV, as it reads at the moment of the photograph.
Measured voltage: 15 kV
